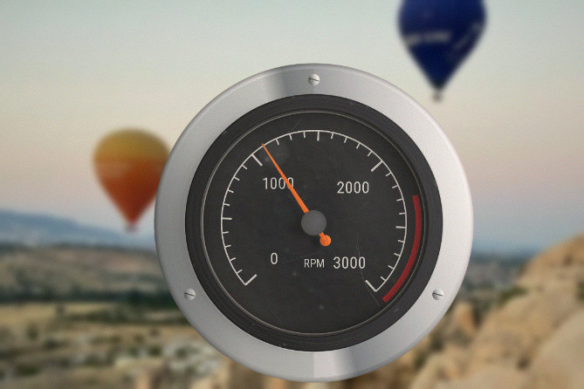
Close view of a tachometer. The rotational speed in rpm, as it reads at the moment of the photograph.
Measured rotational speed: 1100 rpm
